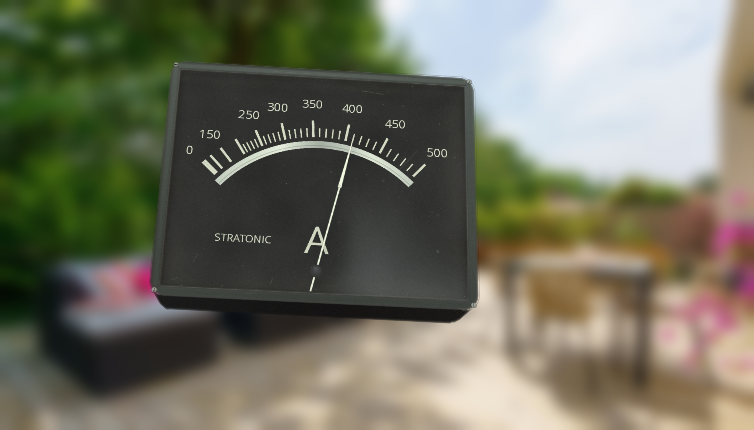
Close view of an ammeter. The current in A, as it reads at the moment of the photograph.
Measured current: 410 A
